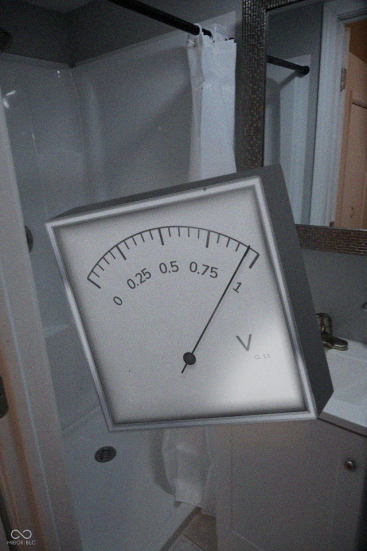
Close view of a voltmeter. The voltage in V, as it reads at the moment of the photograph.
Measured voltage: 0.95 V
